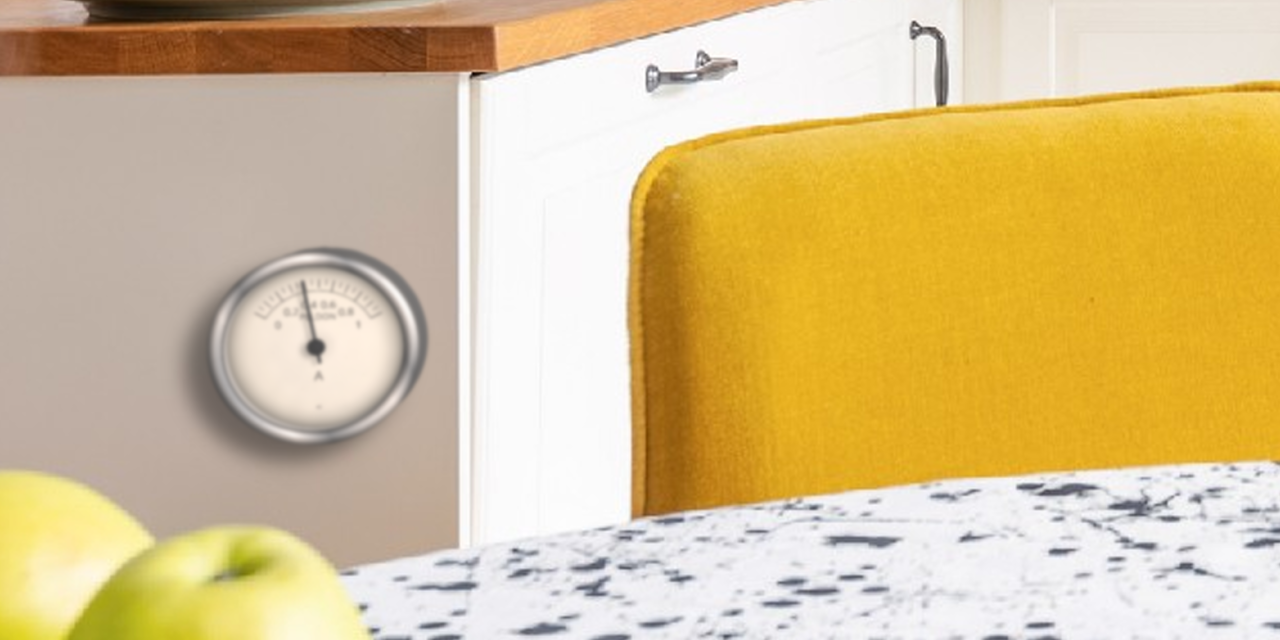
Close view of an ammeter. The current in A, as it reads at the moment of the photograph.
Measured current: 0.4 A
